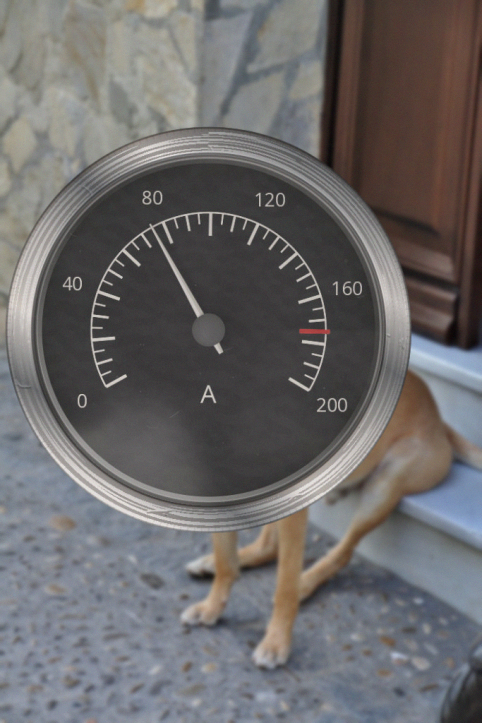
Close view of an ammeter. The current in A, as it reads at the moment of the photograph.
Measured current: 75 A
